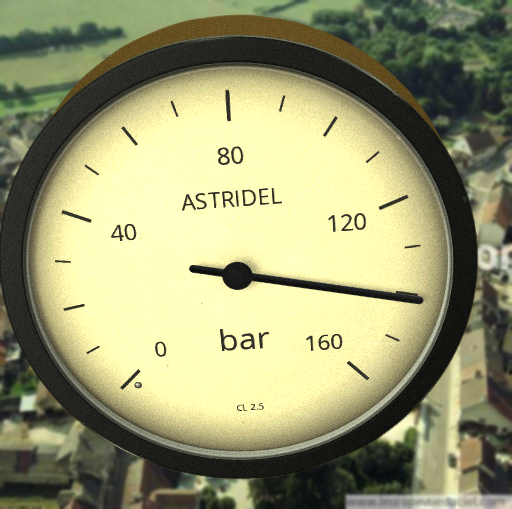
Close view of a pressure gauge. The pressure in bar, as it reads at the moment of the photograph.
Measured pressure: 140 bar
